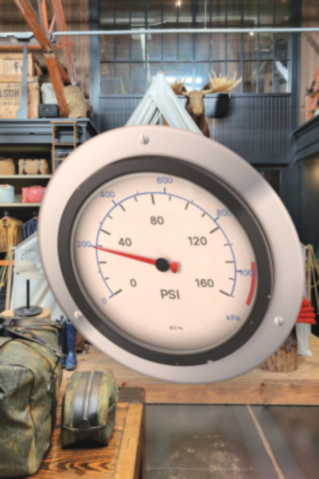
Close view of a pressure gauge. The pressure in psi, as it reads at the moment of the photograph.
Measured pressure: 30 psi
